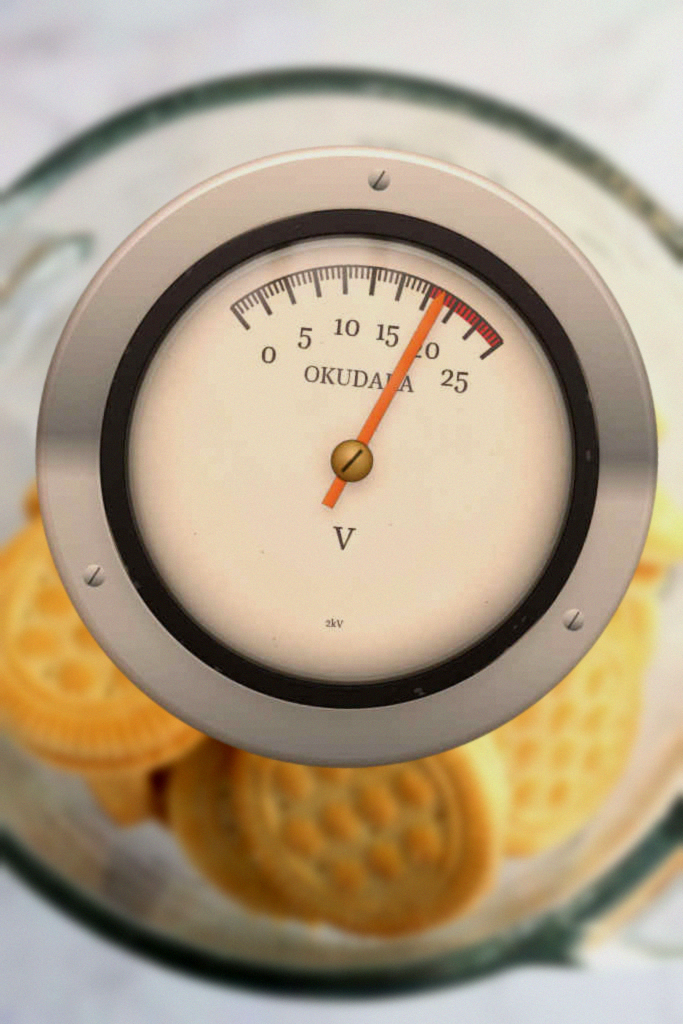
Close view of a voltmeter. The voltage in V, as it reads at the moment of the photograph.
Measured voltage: 18.5 V
